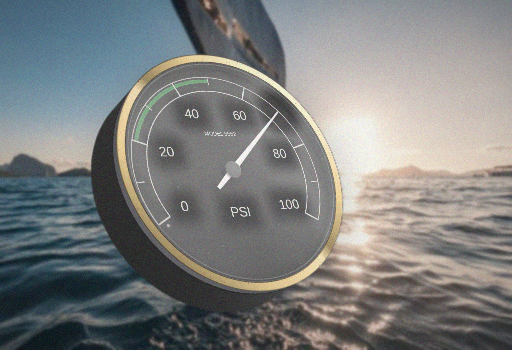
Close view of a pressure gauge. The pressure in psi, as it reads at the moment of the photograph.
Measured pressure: 70 psi
